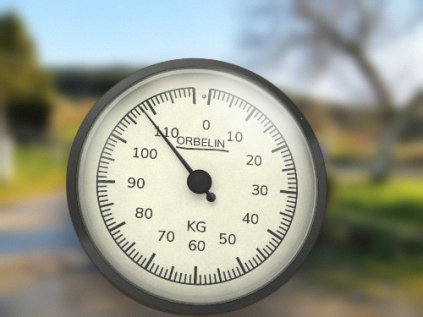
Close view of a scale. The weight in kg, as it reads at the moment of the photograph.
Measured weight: 108 kg
